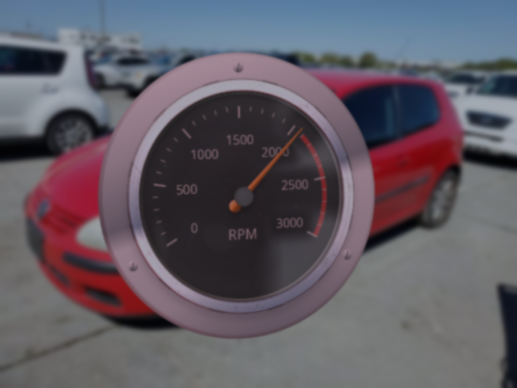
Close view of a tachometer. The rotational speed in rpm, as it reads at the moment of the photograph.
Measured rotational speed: 2050 rpm
